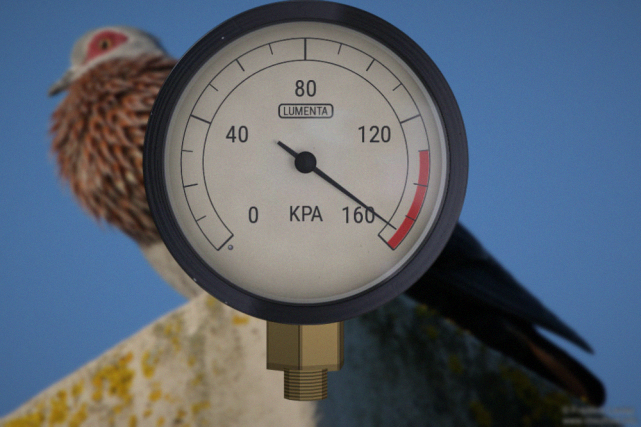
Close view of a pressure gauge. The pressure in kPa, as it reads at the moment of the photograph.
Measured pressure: 155 kPa
